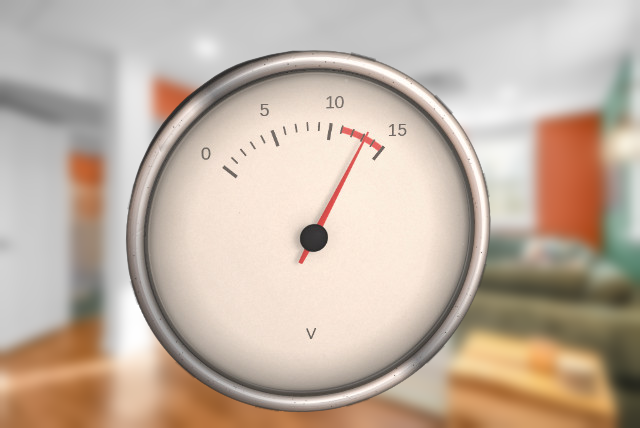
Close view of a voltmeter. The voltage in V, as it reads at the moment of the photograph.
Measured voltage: 13 V
